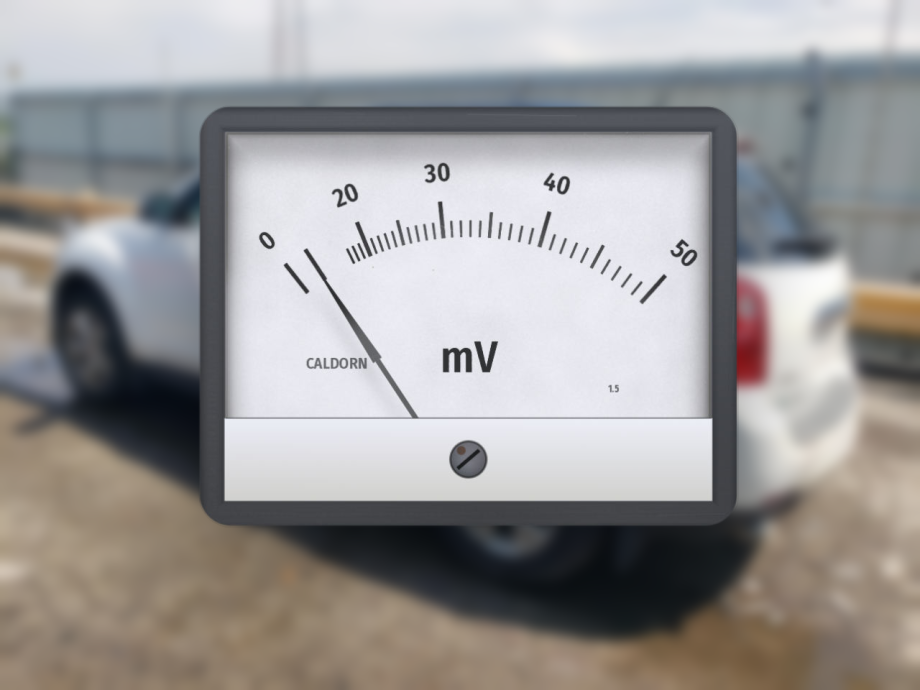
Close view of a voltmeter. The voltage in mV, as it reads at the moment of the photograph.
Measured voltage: 10 mV
